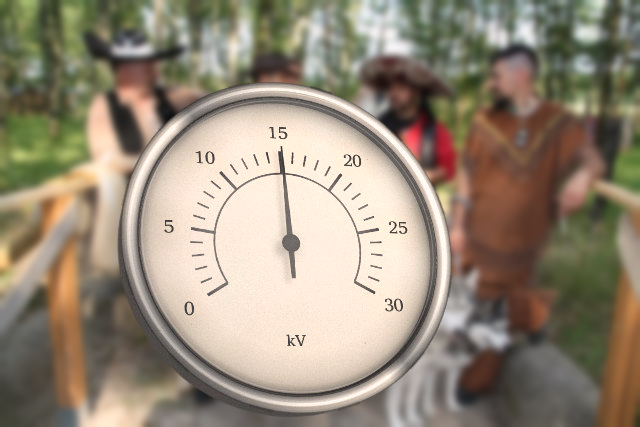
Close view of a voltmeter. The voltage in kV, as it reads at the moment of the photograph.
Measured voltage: 15 kV
